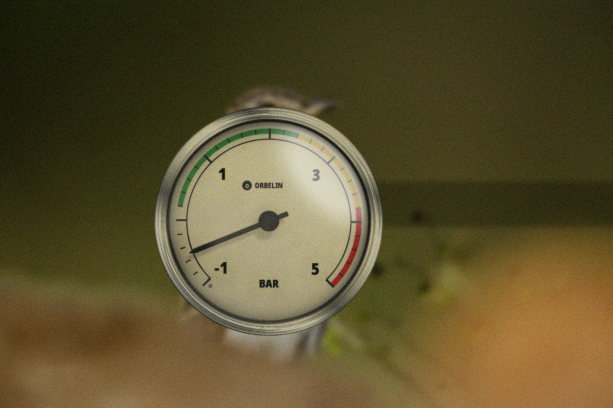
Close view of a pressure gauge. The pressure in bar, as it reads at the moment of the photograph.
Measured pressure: -0.5 bar
